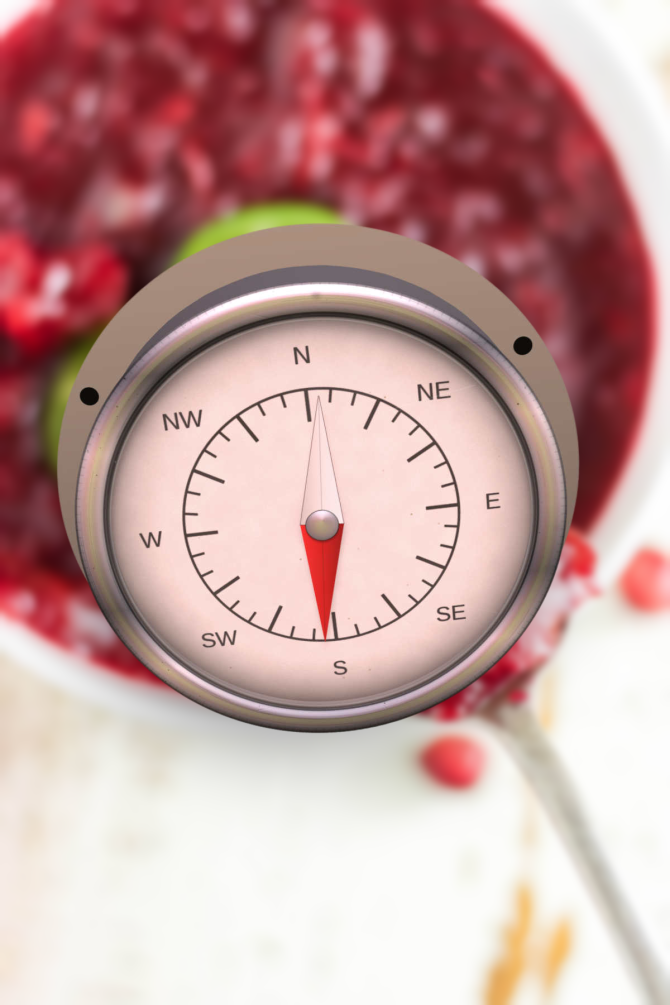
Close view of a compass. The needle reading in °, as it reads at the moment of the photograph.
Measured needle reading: 185 °
